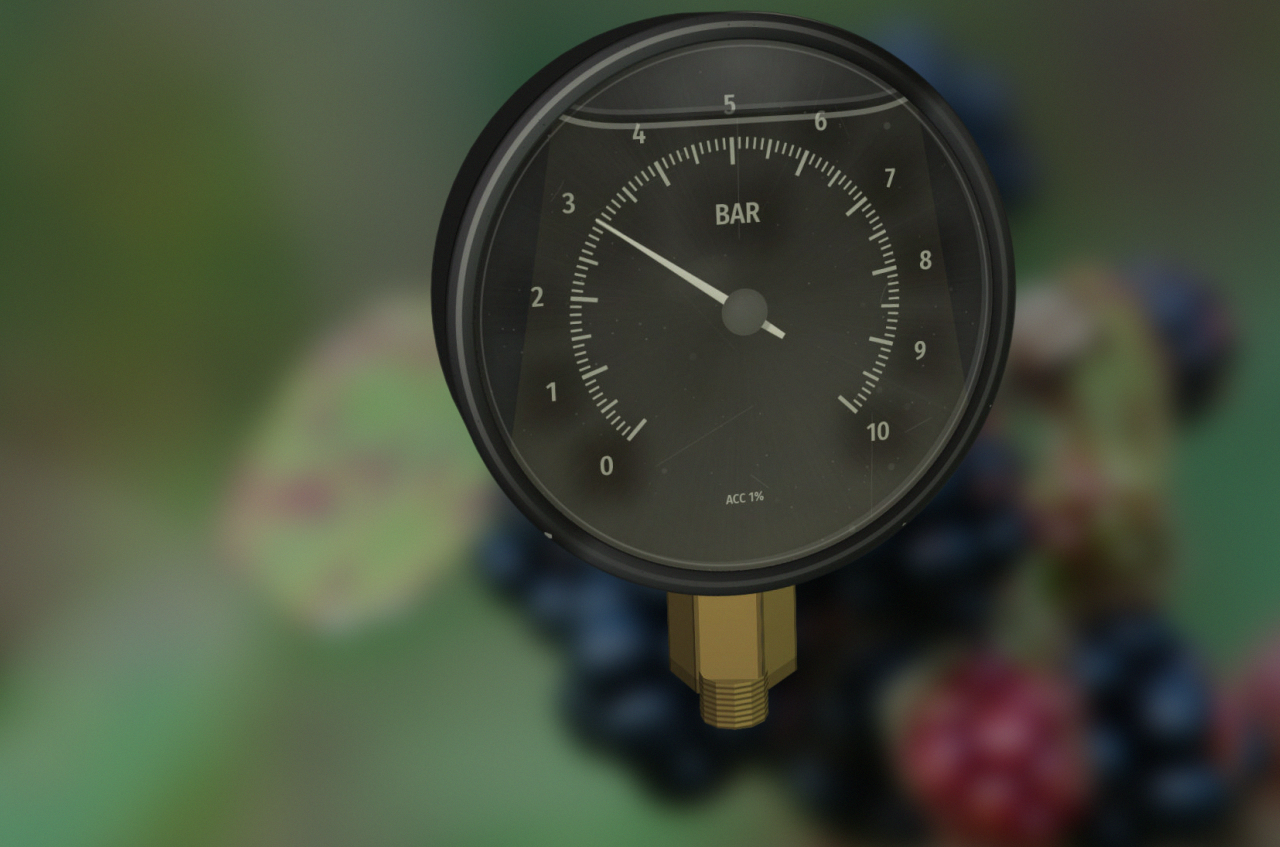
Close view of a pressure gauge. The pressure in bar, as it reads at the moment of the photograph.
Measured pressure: 3 bar
